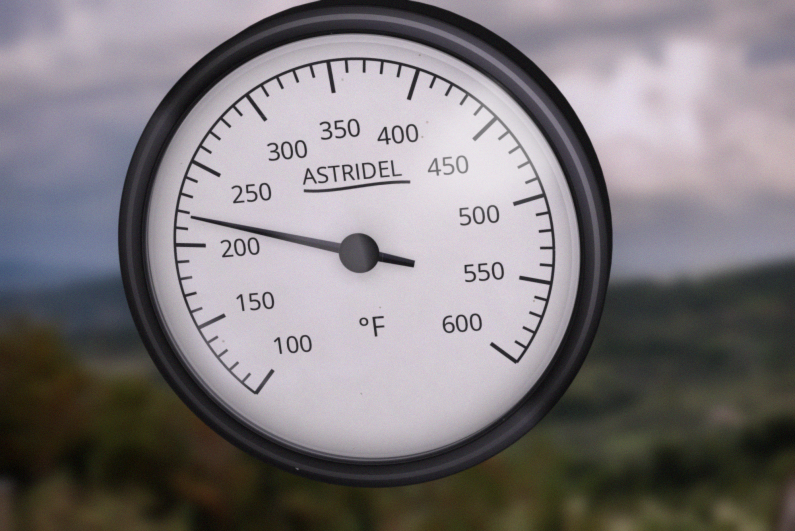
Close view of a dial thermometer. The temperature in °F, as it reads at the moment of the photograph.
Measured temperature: 220 °F
